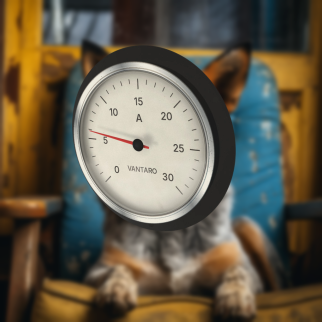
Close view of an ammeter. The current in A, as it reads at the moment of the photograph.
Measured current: 6 A
